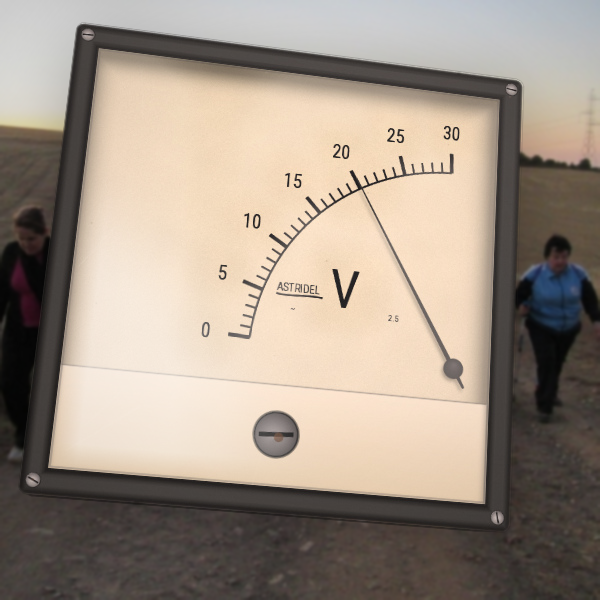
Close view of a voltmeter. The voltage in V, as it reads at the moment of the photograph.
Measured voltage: 20 V
